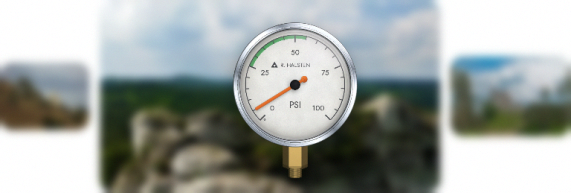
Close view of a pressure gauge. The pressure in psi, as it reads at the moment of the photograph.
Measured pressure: 5 psi
